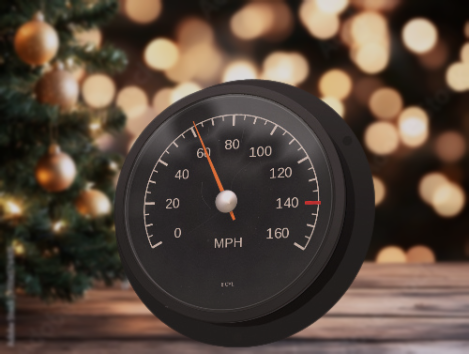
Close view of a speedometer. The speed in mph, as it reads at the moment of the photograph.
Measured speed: 62.5 mph
